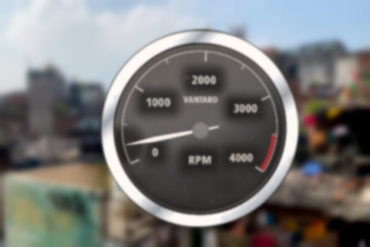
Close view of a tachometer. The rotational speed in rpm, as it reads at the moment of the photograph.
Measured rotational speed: 250 rpm
